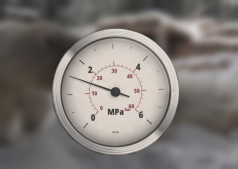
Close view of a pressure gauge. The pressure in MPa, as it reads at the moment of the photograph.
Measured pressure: 1.5 MPa
